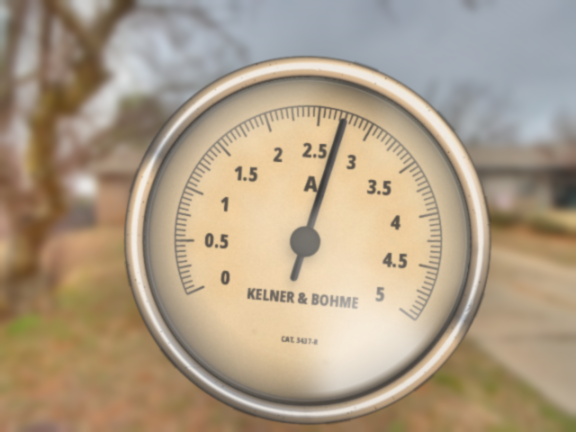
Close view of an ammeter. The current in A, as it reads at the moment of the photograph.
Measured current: 2.75 A
